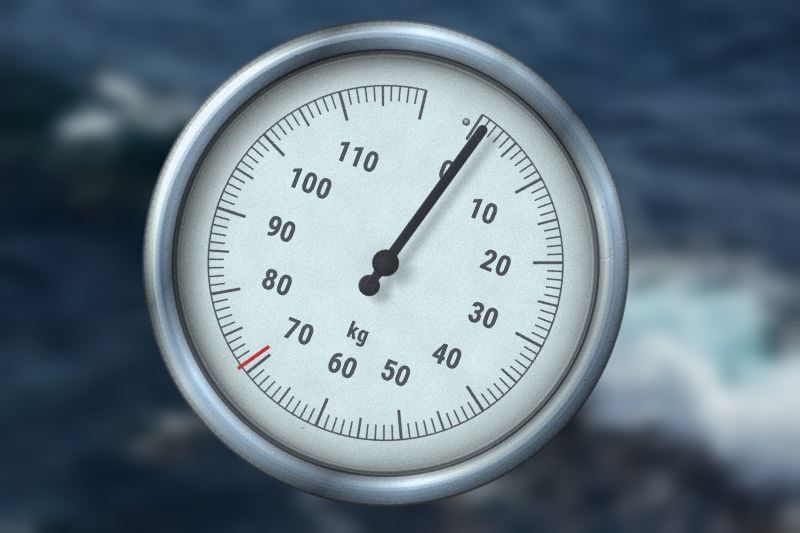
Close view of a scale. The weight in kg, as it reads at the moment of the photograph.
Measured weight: 1 kg
